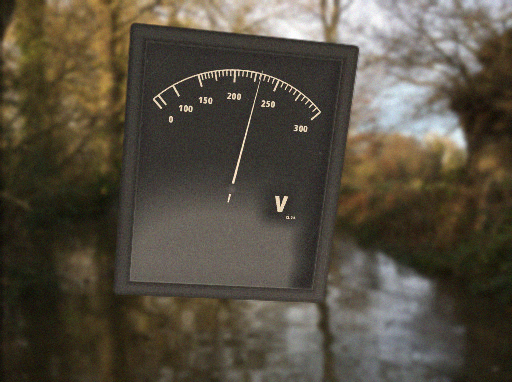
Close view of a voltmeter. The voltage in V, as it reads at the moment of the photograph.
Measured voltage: 230 V
